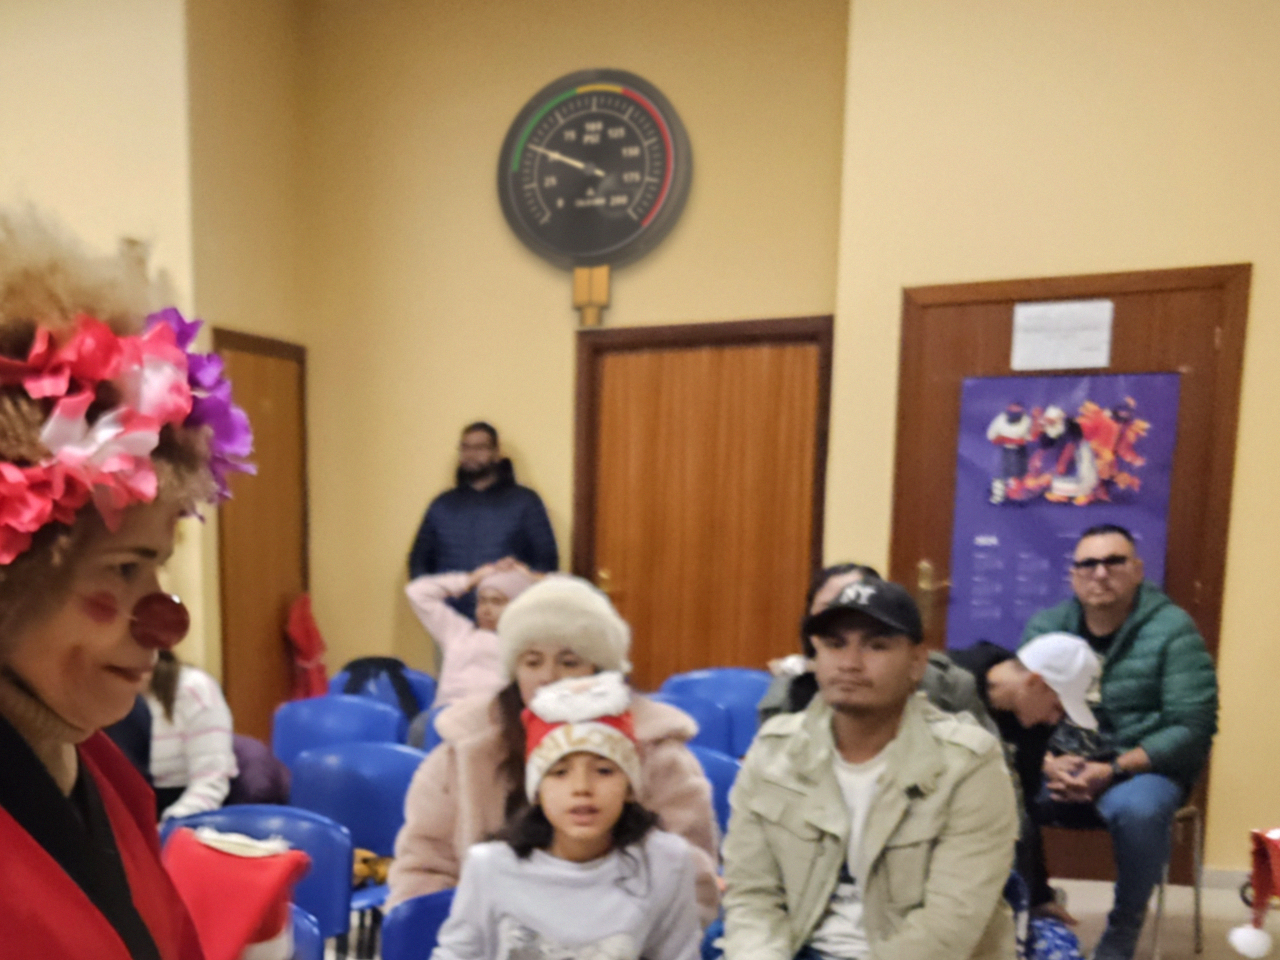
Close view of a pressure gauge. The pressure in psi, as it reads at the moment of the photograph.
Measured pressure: 50 psi
